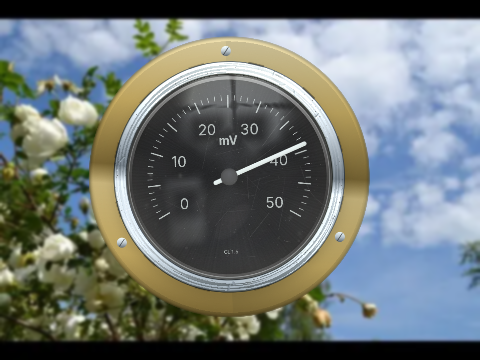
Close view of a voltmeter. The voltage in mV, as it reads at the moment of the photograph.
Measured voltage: 39 mV
